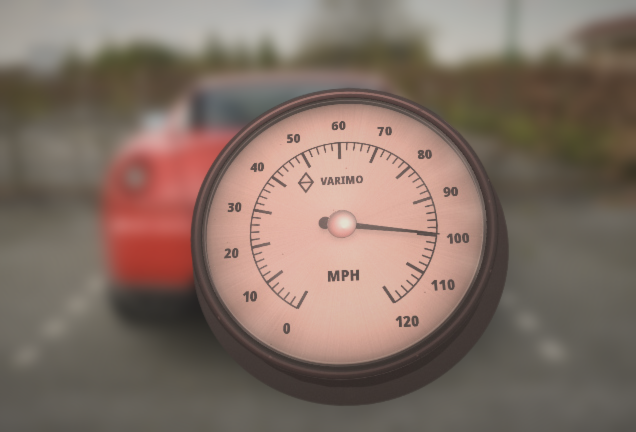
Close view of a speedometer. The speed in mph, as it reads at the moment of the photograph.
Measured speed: 100 mph
